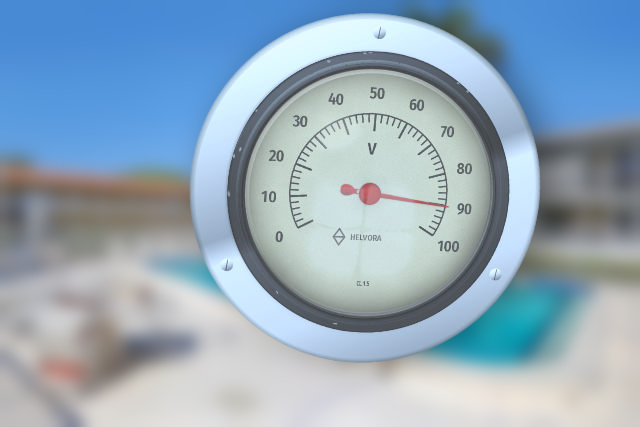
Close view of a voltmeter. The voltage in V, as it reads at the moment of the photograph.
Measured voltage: 90 V
